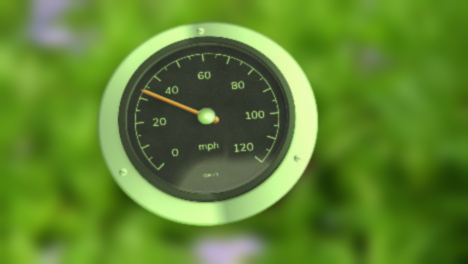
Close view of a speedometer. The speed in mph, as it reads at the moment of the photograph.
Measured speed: 32.5 mph
